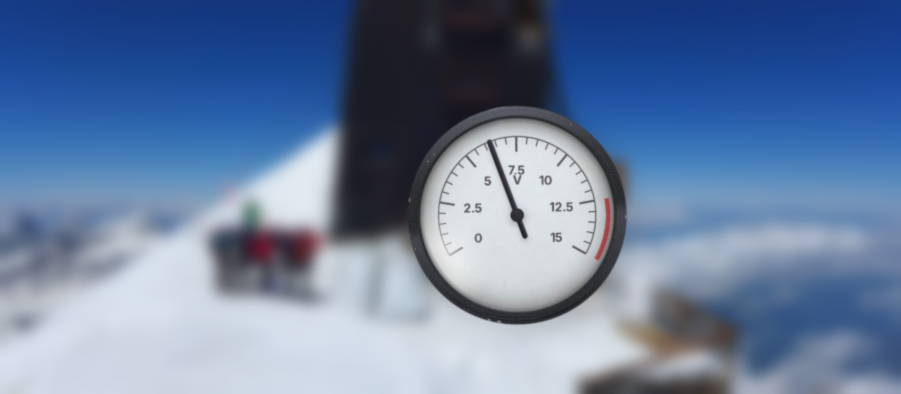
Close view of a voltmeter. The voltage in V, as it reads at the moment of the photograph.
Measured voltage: 6.25 V
